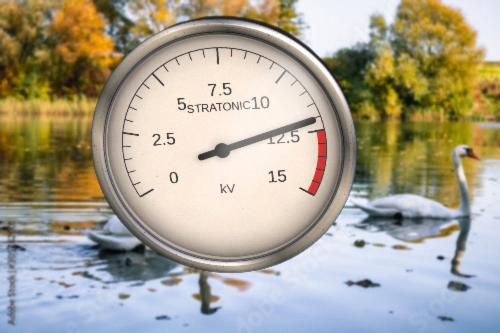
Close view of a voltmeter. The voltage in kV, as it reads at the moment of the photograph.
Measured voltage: 12 kV
